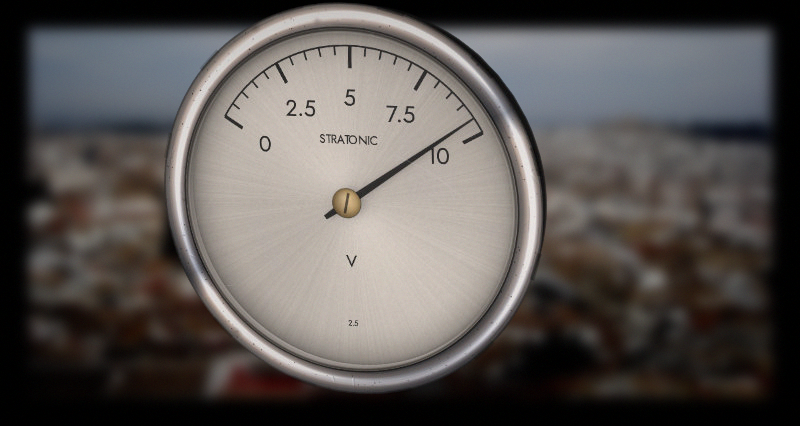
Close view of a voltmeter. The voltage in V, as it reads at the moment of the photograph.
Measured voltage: 9.5 V
